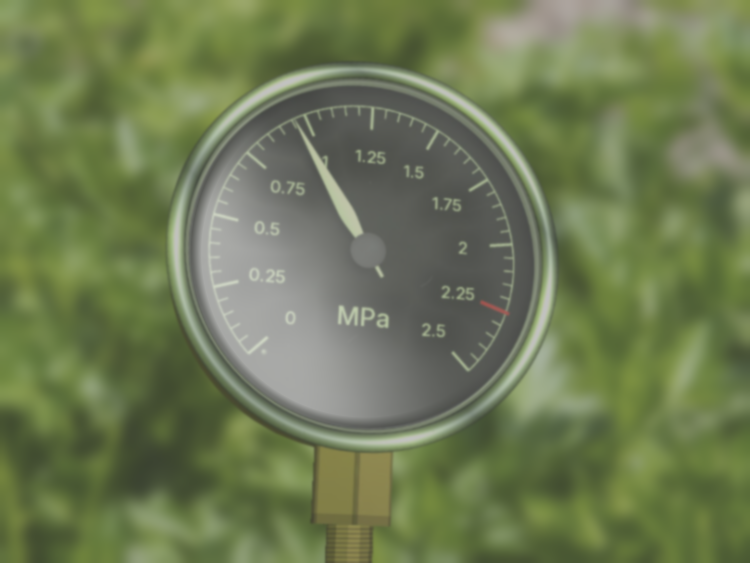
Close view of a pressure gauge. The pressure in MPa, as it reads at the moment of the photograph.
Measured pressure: 0.95 MPa
